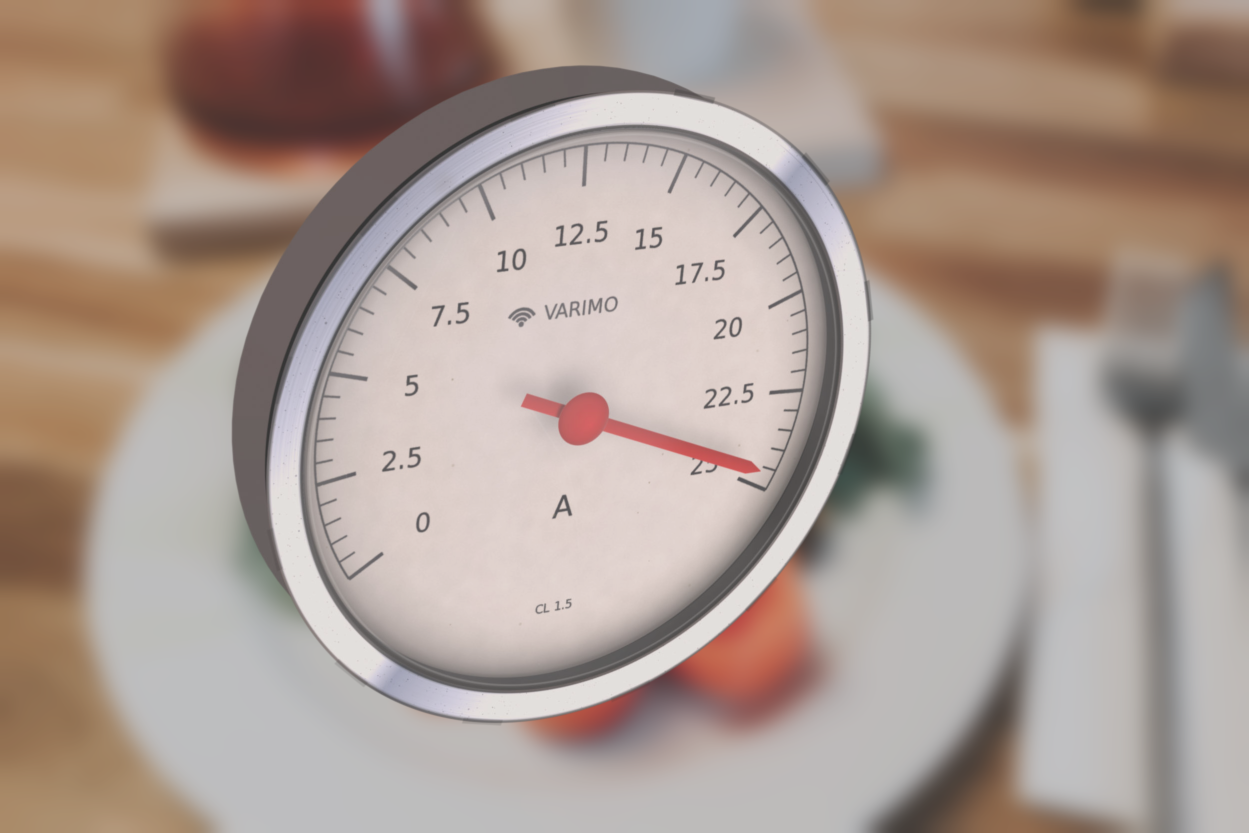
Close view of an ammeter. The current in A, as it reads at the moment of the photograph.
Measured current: 24.5 A
